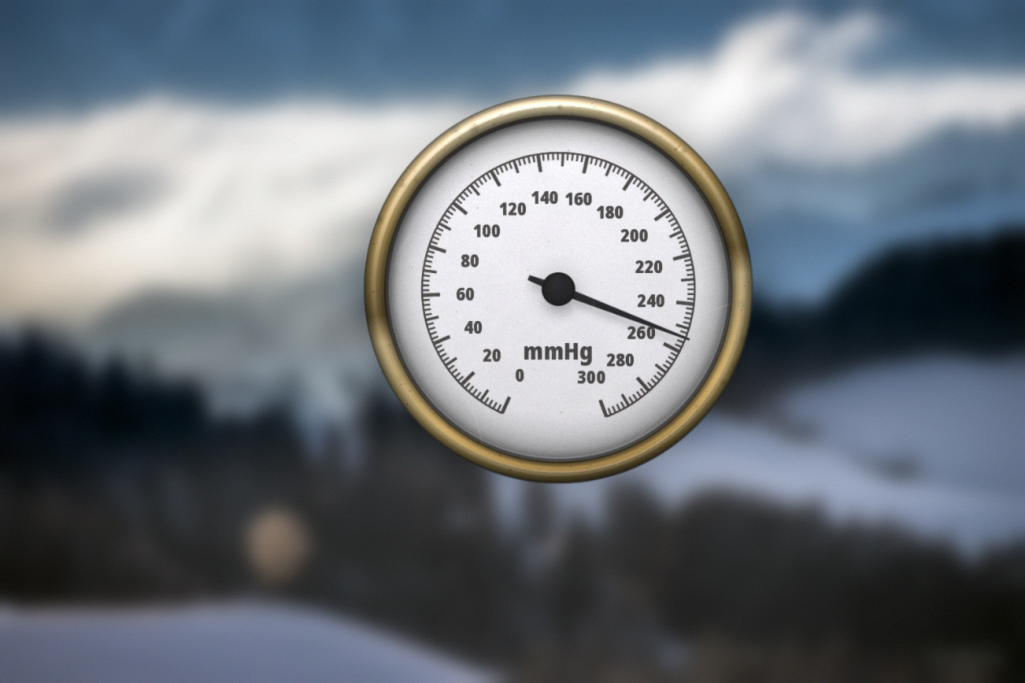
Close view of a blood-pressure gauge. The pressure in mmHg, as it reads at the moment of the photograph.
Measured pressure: 254 mmHg
